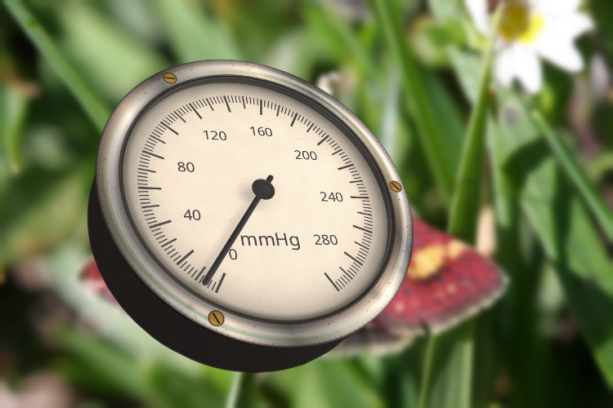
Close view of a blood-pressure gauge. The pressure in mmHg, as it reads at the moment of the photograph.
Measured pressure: 6 mmHg
